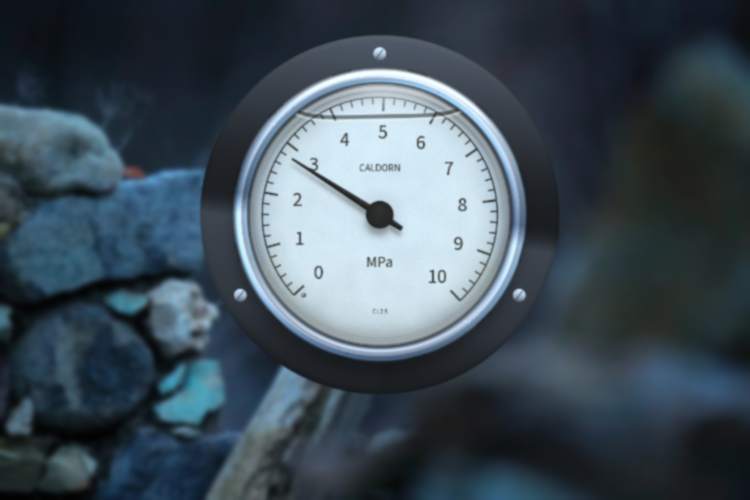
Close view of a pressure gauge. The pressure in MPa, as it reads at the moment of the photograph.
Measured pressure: 2.8 MPa
